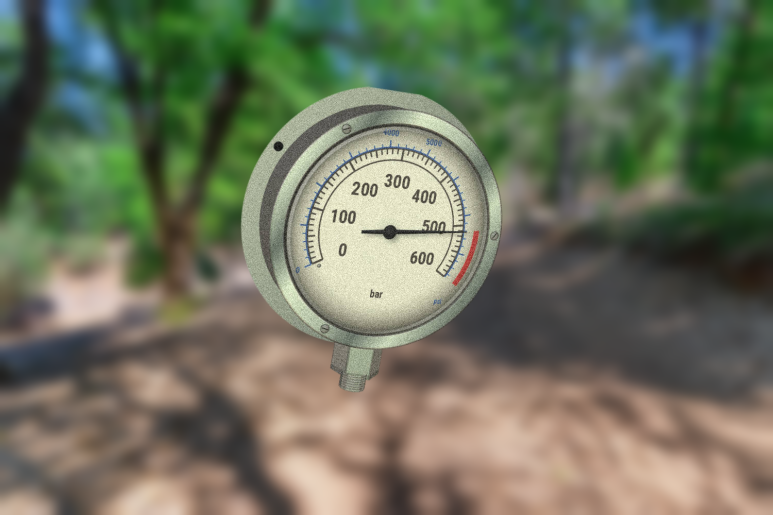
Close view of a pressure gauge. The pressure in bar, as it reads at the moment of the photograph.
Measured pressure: 510 bar
